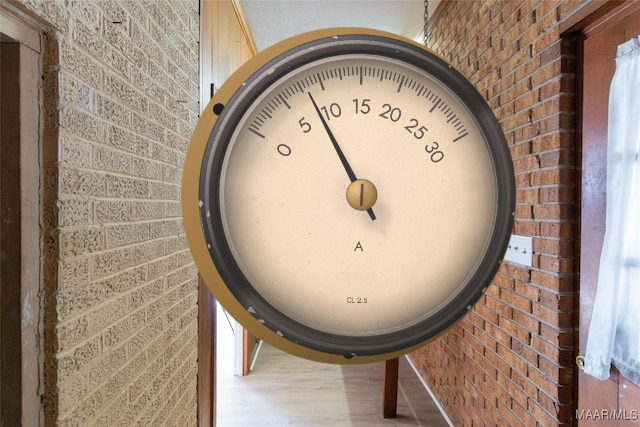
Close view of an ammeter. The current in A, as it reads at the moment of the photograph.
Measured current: 8 A
